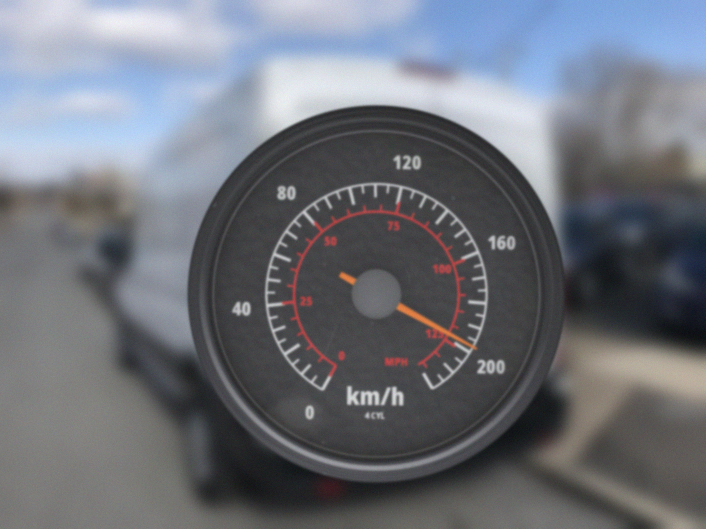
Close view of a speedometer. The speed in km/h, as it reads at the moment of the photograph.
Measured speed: 197.5 km/h
